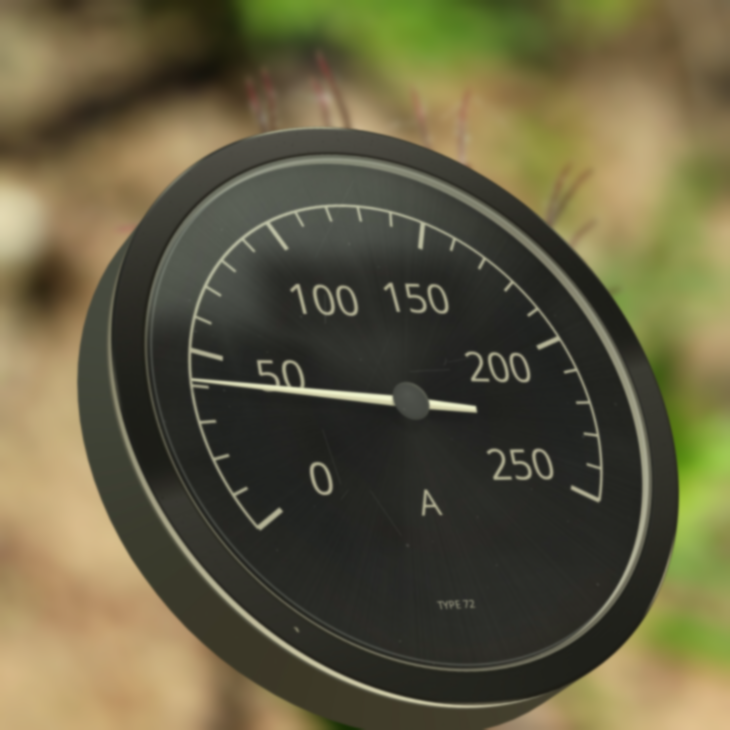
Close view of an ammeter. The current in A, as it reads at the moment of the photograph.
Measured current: 40 A
